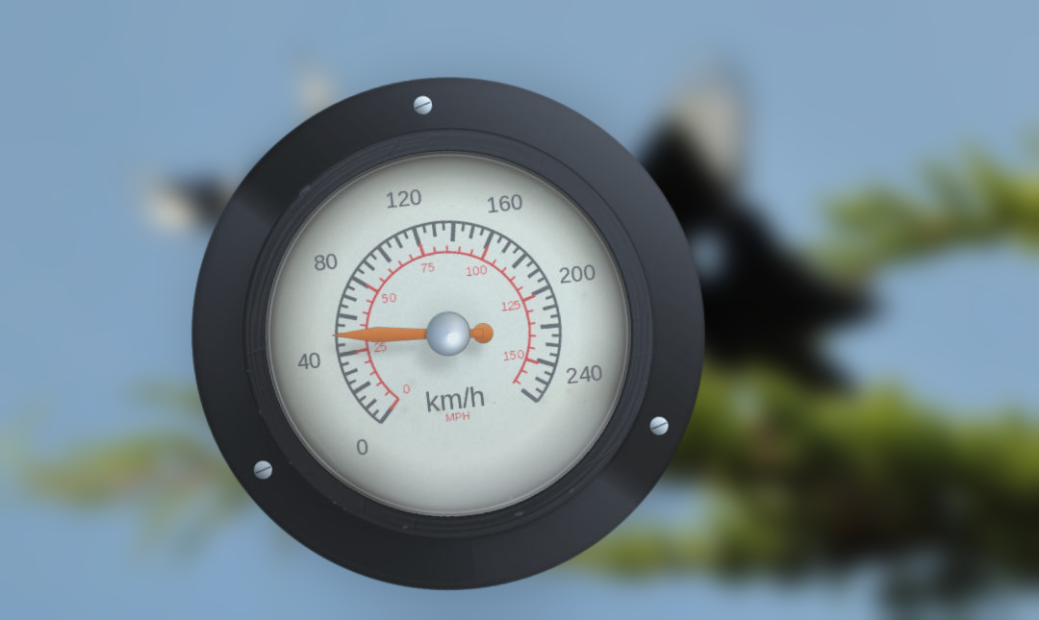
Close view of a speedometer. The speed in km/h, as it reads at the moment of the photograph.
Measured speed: 50 km/h
